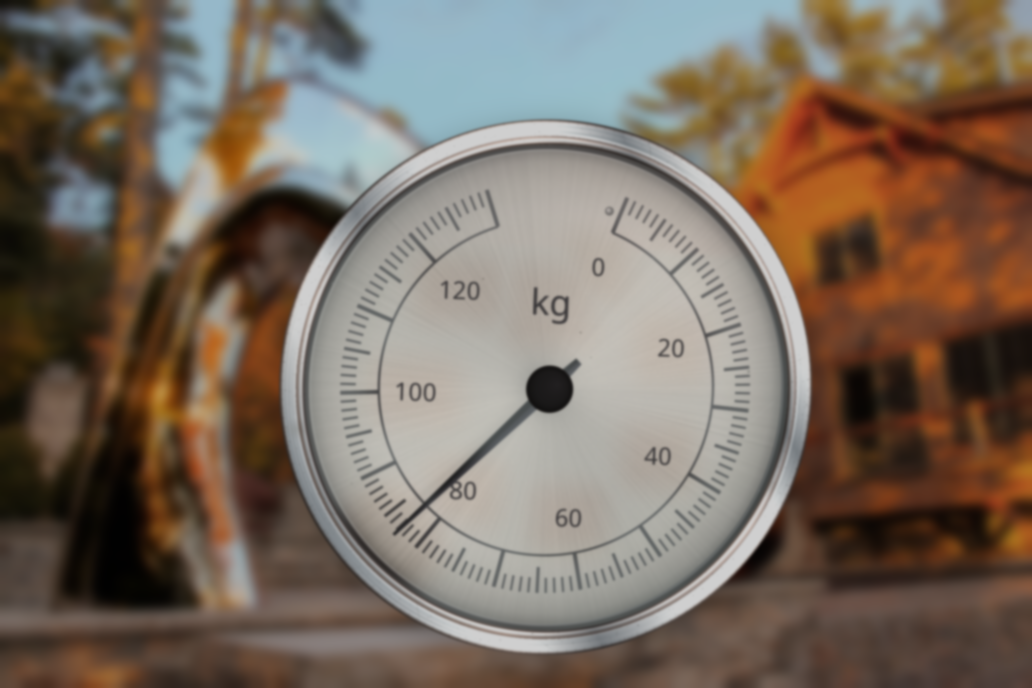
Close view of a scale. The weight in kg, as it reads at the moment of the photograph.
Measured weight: 83 kg
